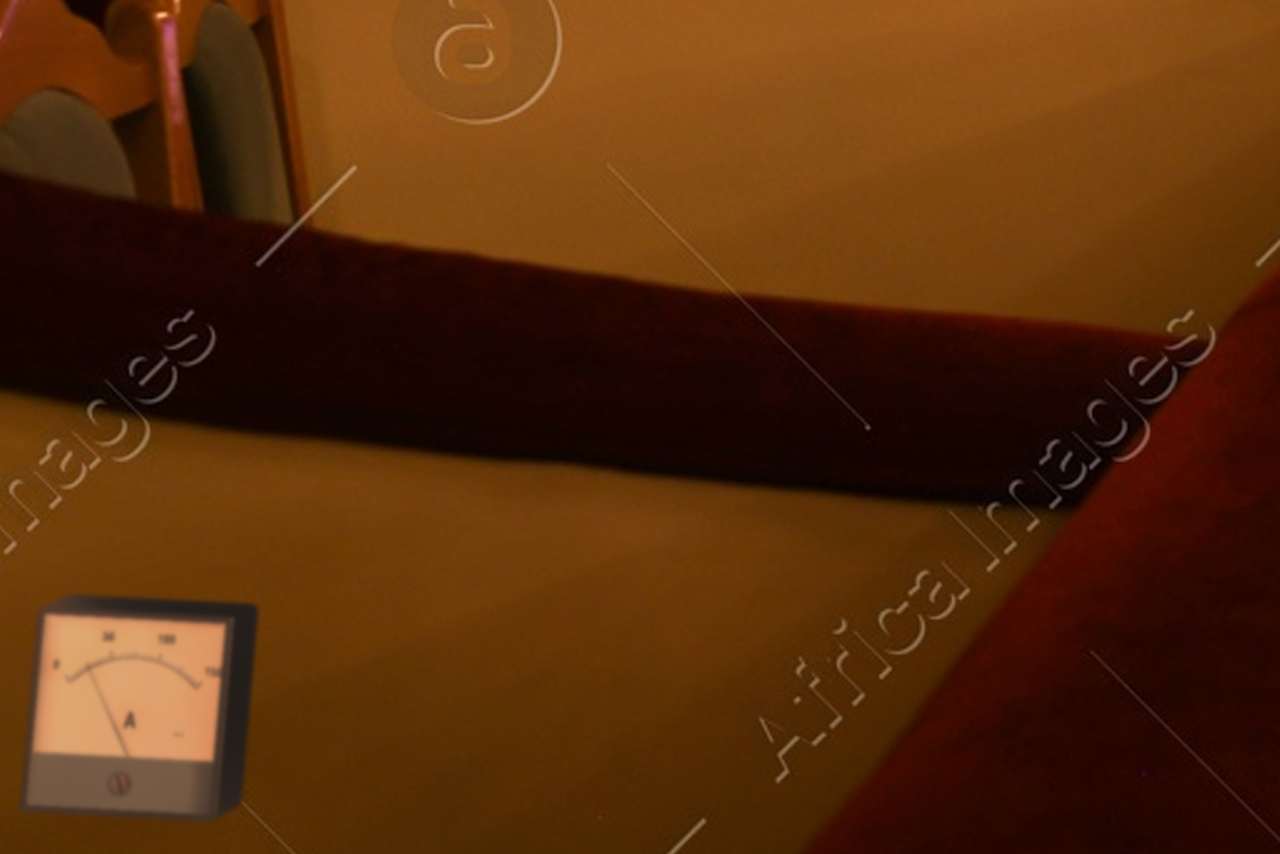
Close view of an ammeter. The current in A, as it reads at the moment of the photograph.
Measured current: 25 A
